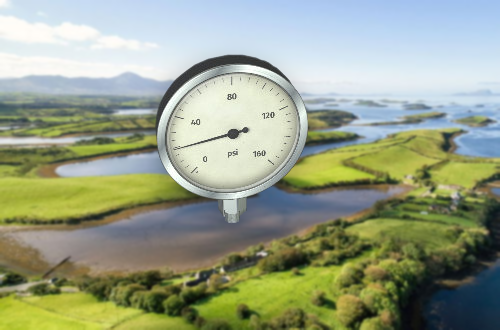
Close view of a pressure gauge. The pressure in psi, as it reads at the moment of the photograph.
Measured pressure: 20 psi
